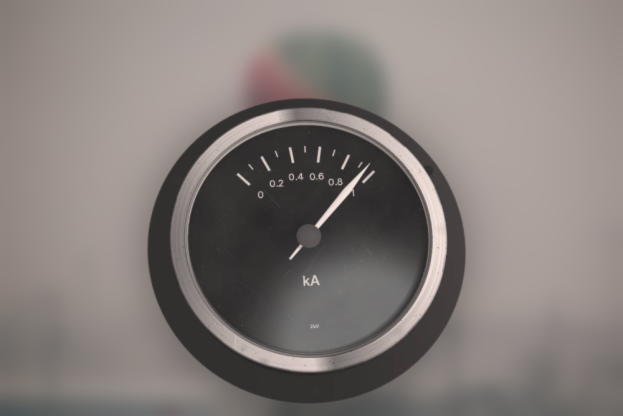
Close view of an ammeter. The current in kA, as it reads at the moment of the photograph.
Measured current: 0.95 kA
